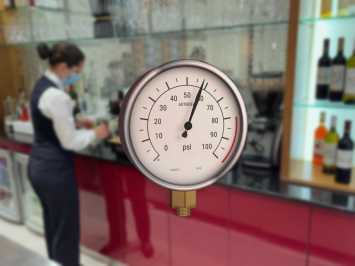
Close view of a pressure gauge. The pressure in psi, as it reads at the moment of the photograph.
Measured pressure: 57.5 psi
